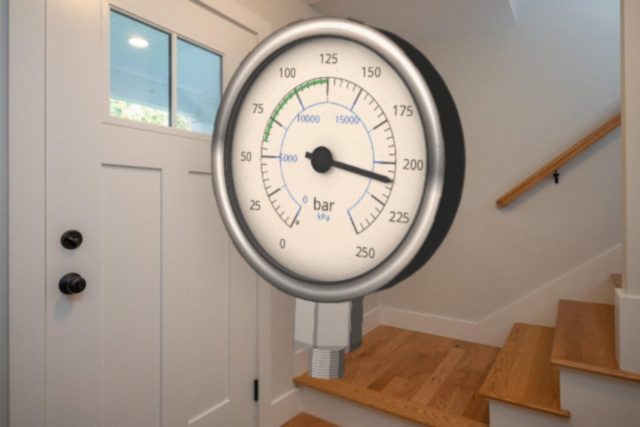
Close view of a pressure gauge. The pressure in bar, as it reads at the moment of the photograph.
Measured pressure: 210 bar
